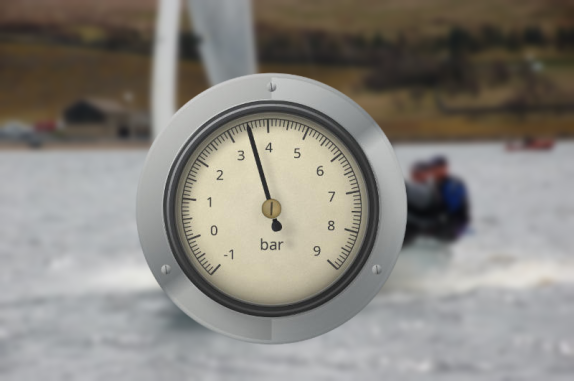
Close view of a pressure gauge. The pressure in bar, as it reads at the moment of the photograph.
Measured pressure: 3.5 bar
